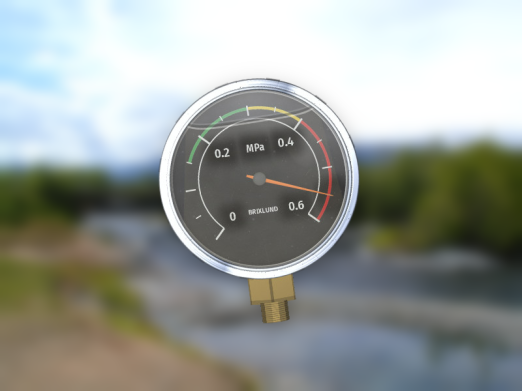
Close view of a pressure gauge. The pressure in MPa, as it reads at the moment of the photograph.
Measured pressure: 0.55 MPa
